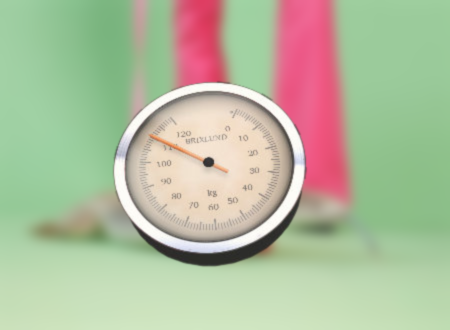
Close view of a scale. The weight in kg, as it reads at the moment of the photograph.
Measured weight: 110 kg
